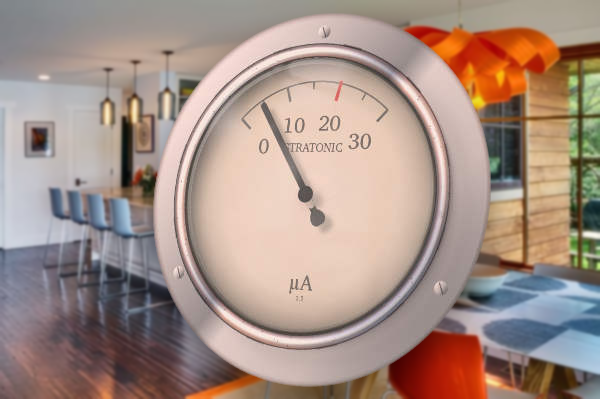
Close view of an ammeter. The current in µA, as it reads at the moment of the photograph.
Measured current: 5 µA
